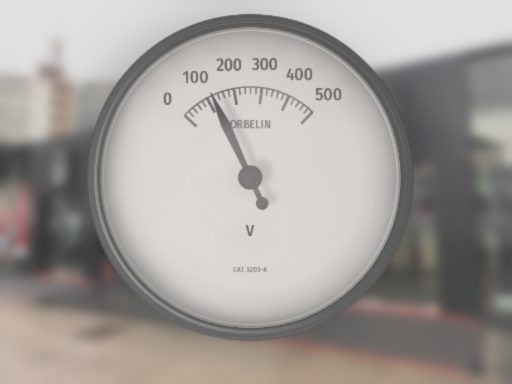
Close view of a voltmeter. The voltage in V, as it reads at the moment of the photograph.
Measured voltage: 120 V
